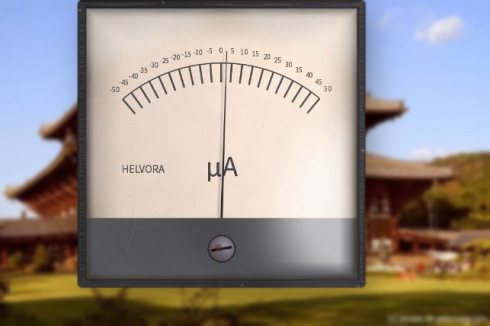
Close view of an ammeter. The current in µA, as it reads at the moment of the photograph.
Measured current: 2.5 µA
